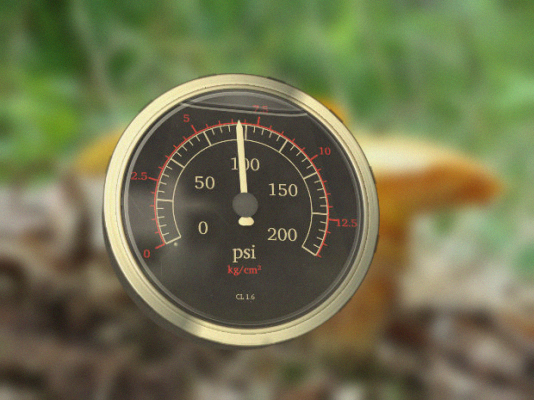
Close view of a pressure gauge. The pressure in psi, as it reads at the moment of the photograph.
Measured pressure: 95 psi
